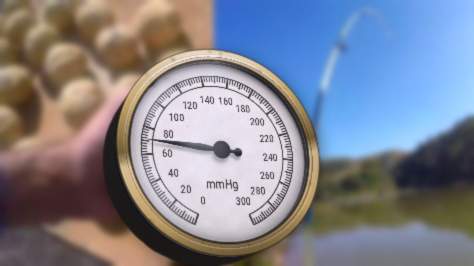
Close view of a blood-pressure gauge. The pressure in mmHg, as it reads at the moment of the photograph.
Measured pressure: 70 mmHg
